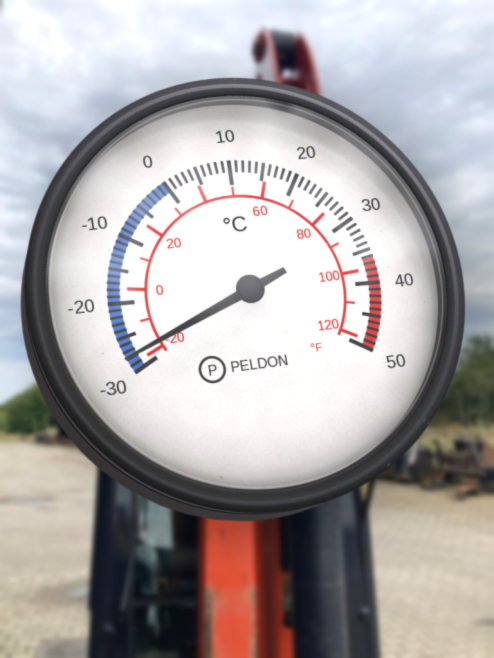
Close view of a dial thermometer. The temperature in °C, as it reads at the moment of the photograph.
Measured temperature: -28 °C
